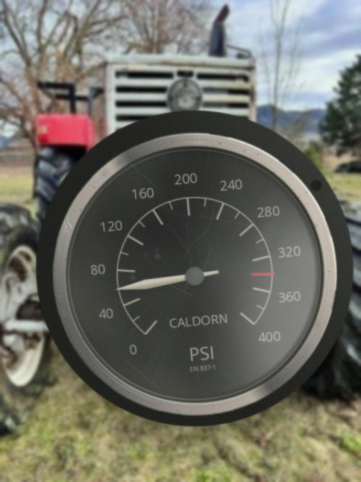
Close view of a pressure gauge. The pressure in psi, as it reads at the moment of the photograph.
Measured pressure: 60 psi
